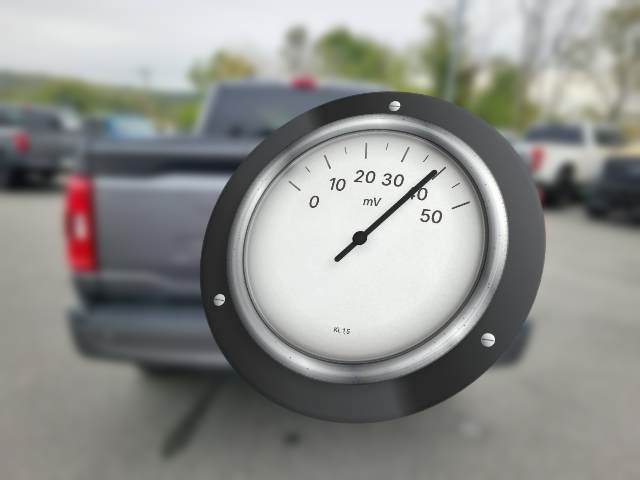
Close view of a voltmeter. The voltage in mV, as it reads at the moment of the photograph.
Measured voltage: 40 mV
